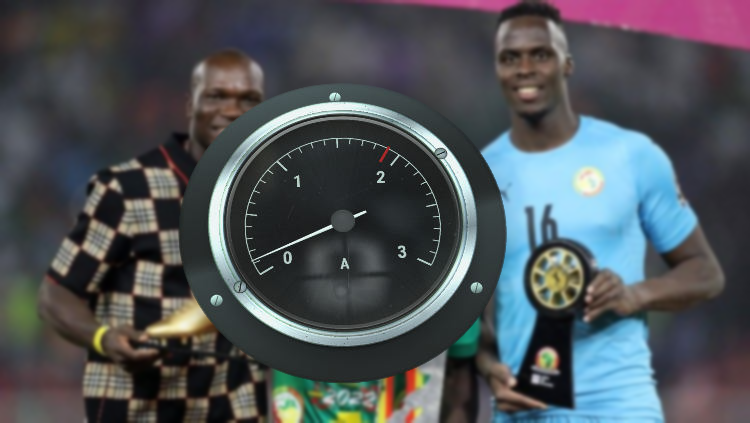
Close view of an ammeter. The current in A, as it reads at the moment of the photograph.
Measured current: 0.1 A
